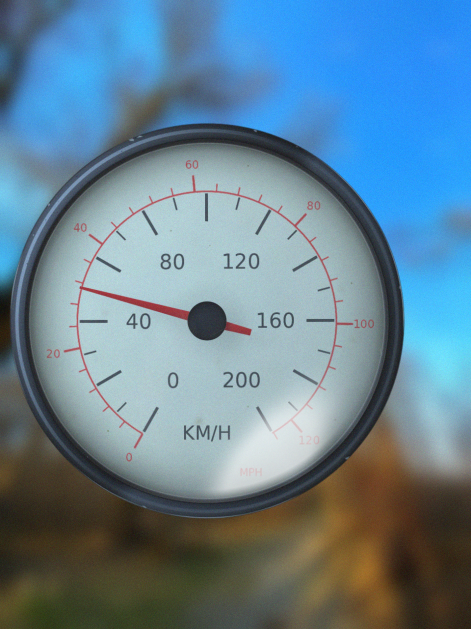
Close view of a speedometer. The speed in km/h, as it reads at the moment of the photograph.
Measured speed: 50 km/h
